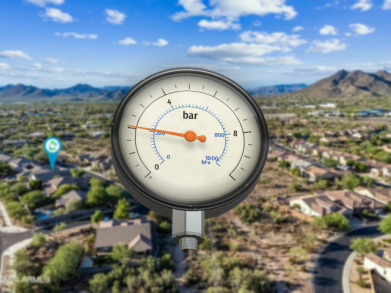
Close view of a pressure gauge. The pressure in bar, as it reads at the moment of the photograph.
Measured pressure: 2 bar
